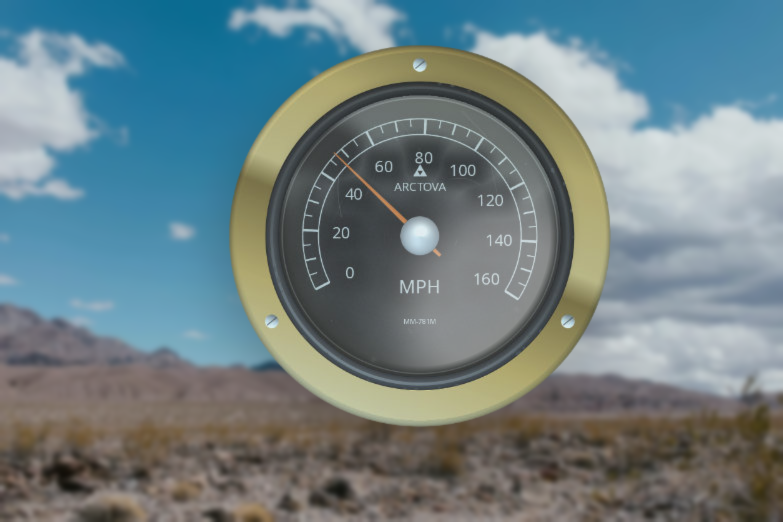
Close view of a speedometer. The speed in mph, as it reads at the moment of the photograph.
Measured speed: 47.5 mph
